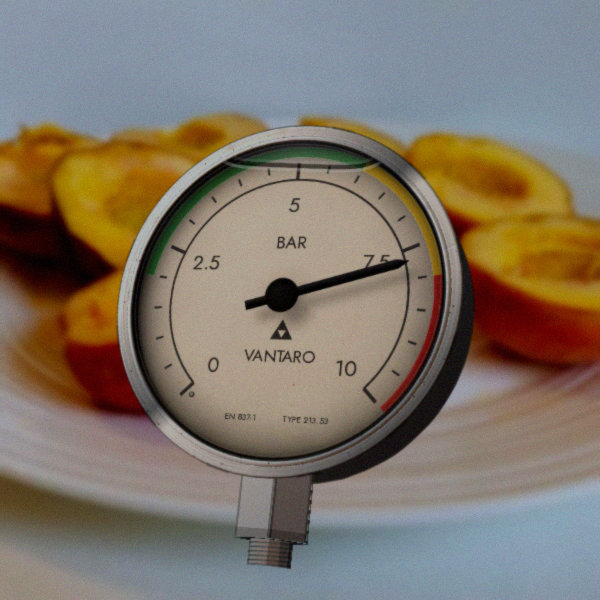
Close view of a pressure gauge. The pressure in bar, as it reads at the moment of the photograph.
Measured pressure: 7.75 bar
